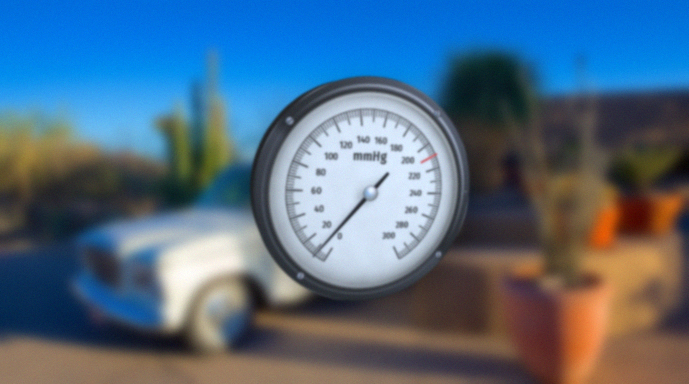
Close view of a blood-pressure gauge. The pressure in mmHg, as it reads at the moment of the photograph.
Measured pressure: 10 mmHg
